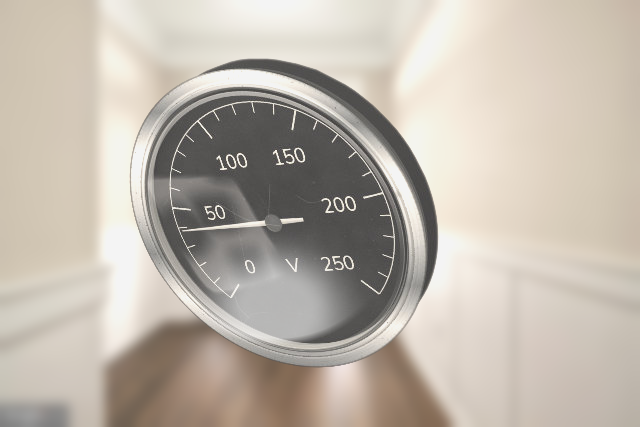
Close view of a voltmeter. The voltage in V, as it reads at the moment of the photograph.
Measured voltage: 40 V
